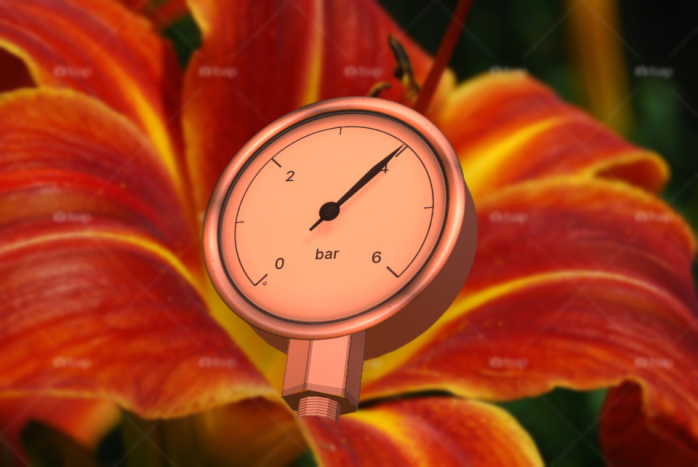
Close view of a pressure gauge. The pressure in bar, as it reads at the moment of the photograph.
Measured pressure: 4 bar
